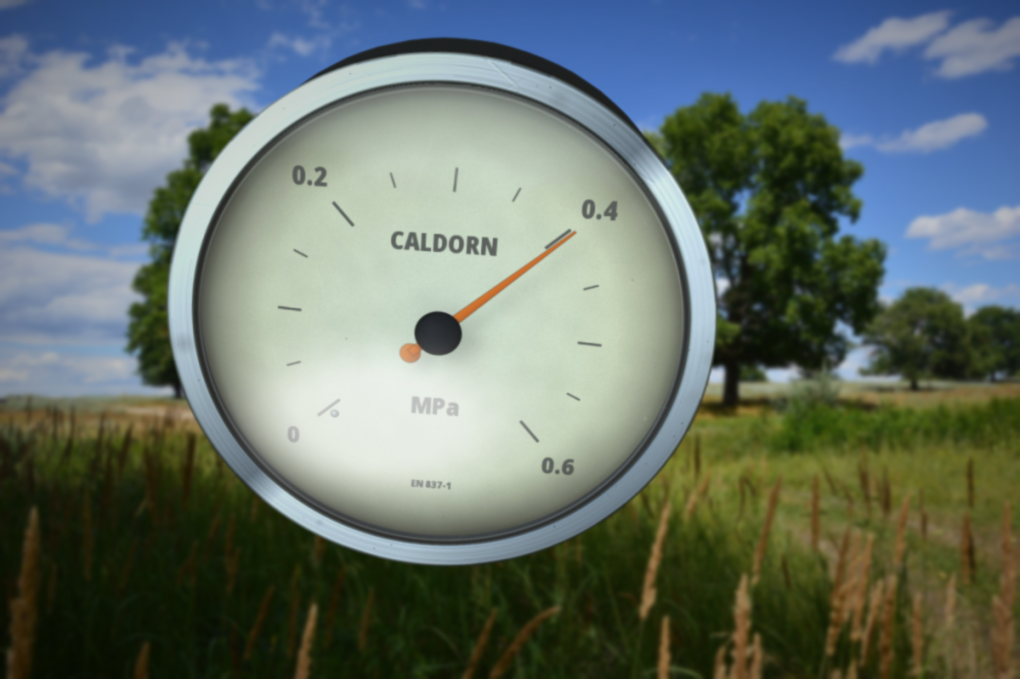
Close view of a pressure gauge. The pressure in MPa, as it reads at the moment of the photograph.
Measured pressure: 0.4 MPa
